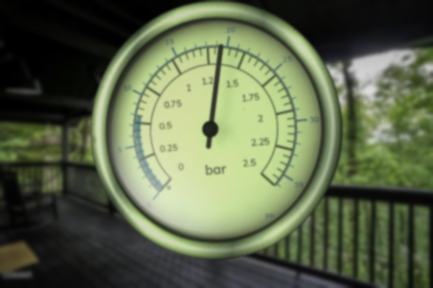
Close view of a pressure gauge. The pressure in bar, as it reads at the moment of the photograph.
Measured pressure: 1.35 bar
